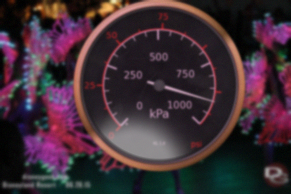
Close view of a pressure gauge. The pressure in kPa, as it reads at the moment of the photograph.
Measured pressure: 900 kPa
